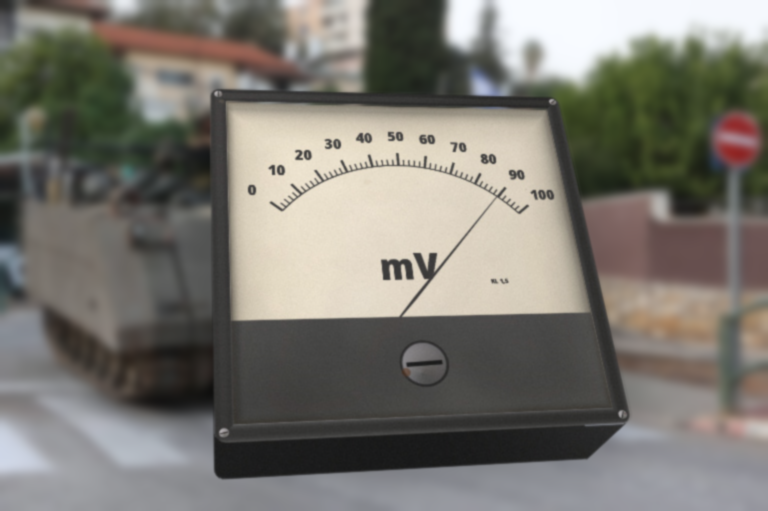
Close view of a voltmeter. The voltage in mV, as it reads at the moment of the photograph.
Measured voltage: 90 mV
